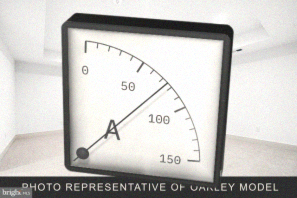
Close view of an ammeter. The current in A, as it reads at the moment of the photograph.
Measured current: 75 A
